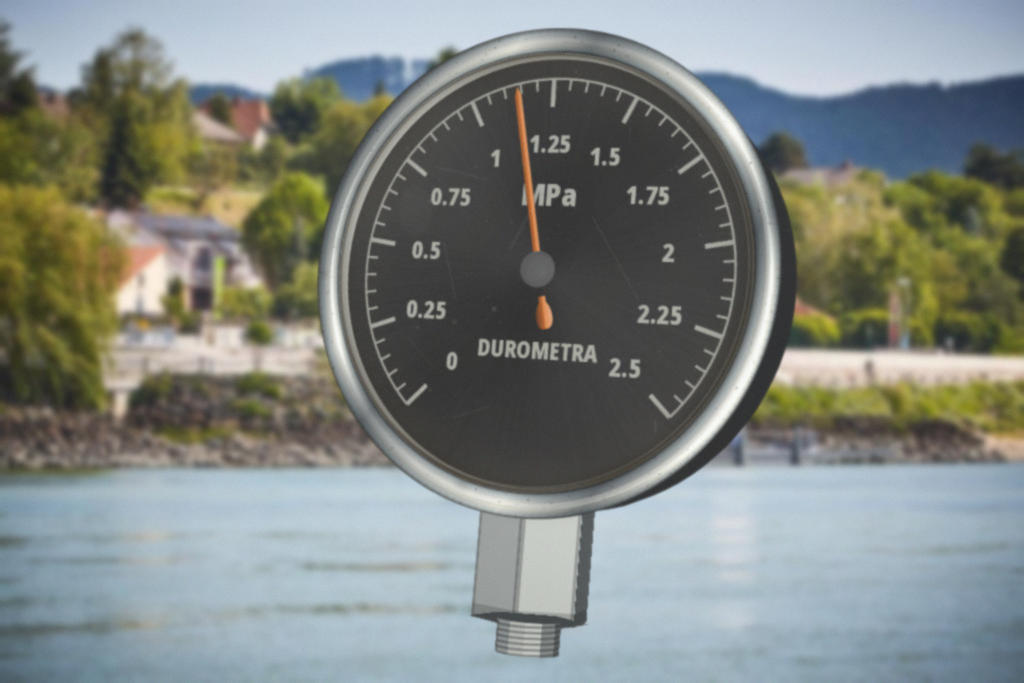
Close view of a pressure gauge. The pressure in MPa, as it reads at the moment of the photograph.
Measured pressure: 1.15 MPa
